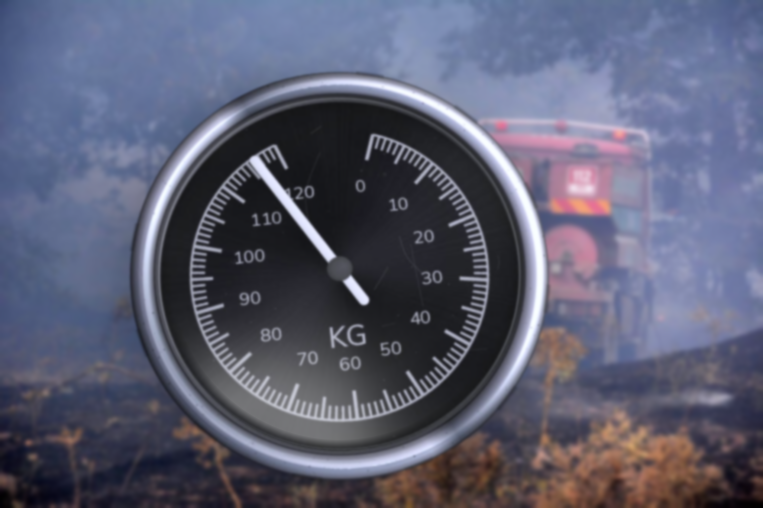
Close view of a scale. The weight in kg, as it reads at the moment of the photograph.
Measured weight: 116 kg
